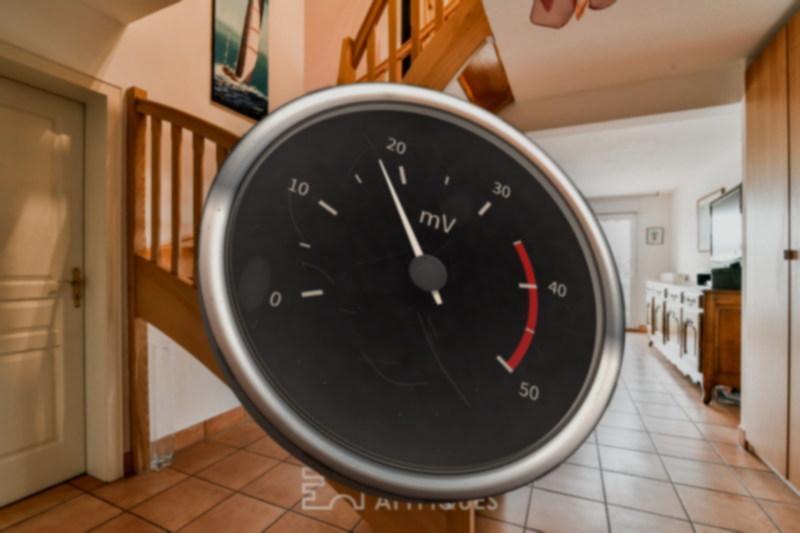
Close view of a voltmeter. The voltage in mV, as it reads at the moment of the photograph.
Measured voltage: 17.5 mV
